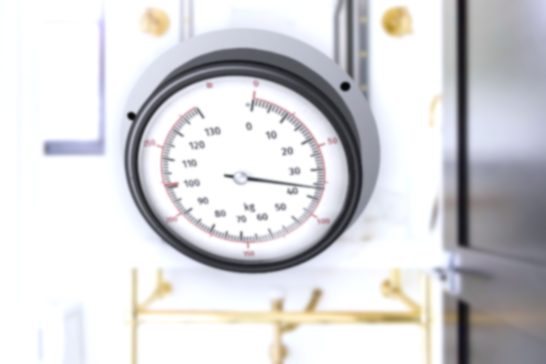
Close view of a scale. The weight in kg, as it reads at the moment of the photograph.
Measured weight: 35 kg
